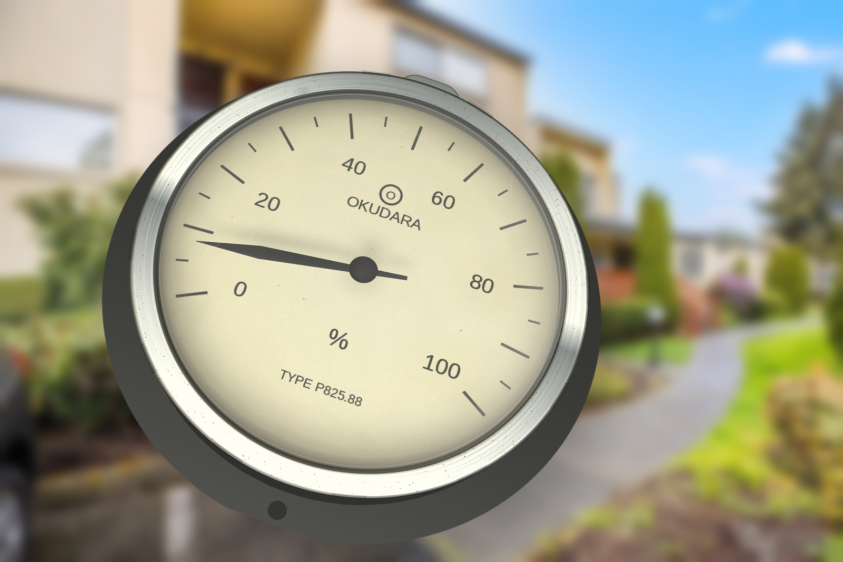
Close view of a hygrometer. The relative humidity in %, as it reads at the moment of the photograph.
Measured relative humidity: 7.5 %
